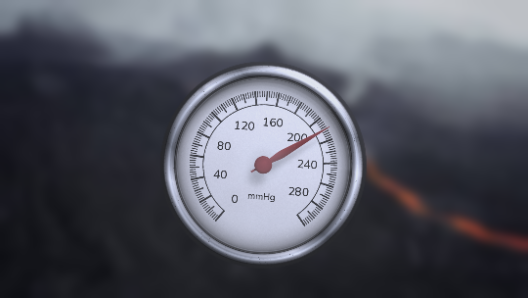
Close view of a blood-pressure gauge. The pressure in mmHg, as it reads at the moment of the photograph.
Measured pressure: 210 mmHg
